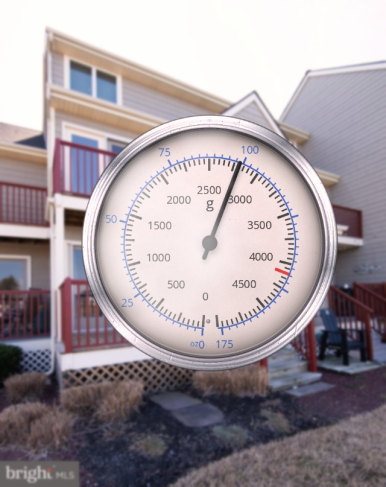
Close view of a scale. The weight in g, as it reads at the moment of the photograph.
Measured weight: 2800 g
